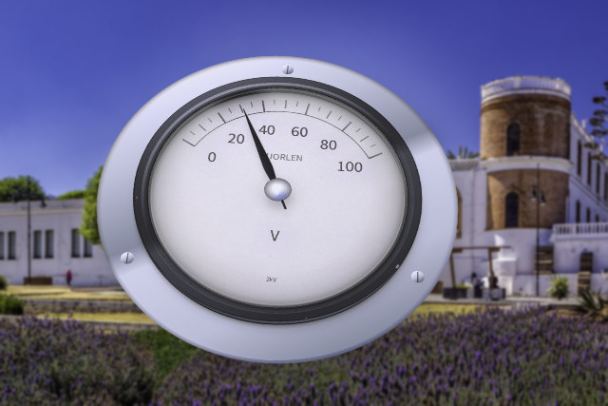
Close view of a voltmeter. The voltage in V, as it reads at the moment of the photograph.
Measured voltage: 30 V
